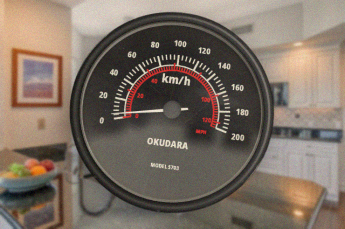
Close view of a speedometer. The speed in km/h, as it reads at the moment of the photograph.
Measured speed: 4 km/h
